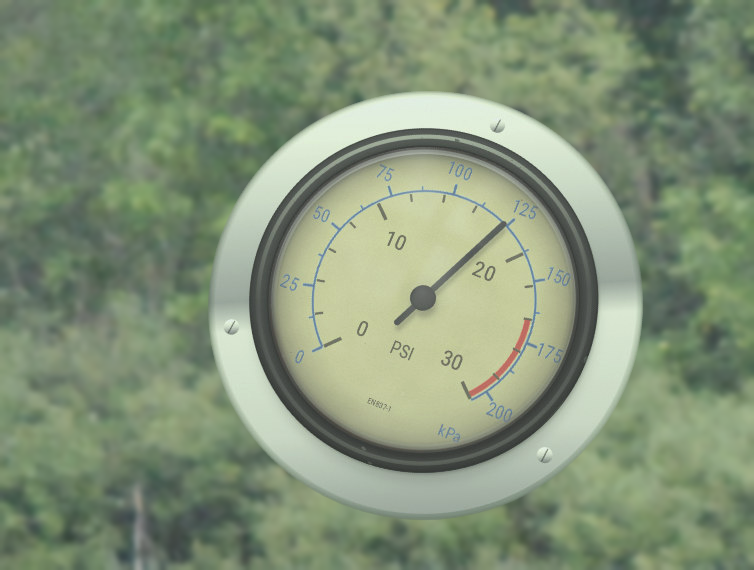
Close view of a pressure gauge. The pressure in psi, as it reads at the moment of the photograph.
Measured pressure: 18 psi
